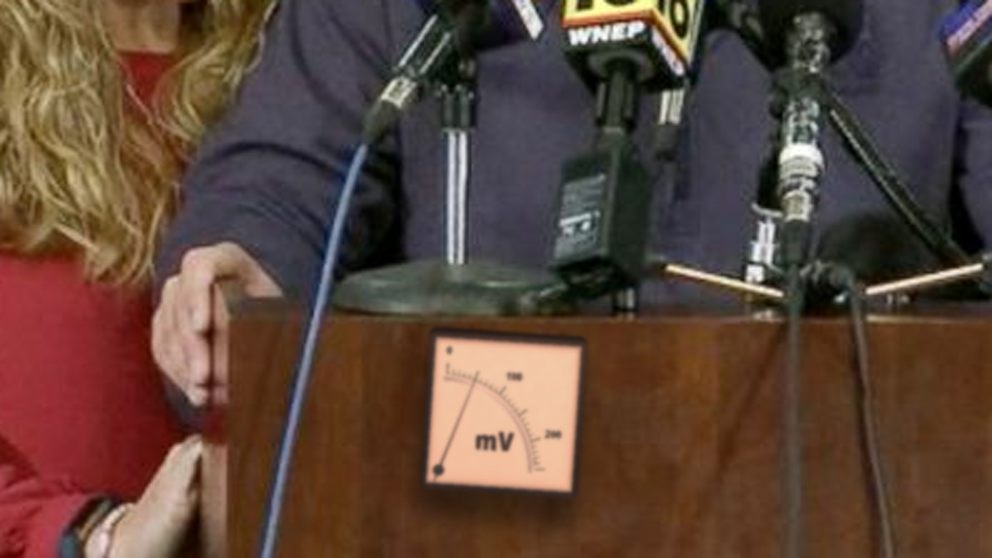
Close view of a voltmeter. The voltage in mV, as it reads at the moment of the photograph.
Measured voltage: 50 mV
